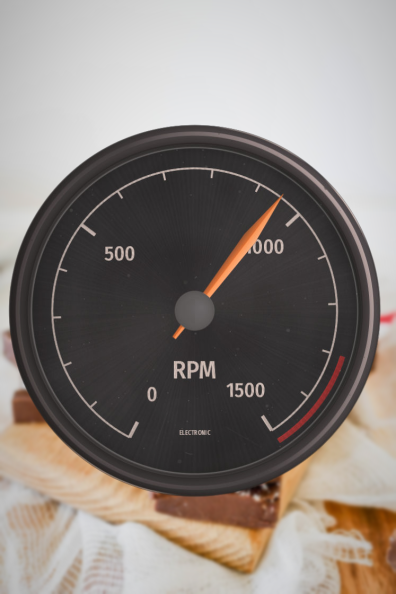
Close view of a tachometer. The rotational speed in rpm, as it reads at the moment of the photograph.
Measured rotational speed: 950 rpm
